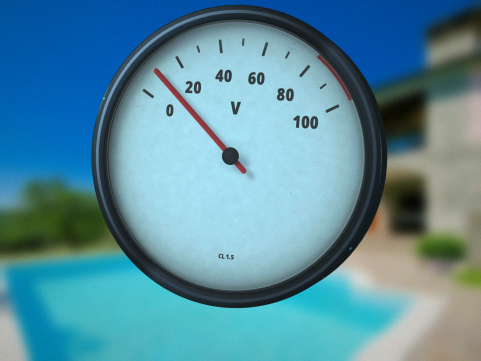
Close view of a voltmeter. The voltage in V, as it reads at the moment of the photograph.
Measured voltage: 10 V
